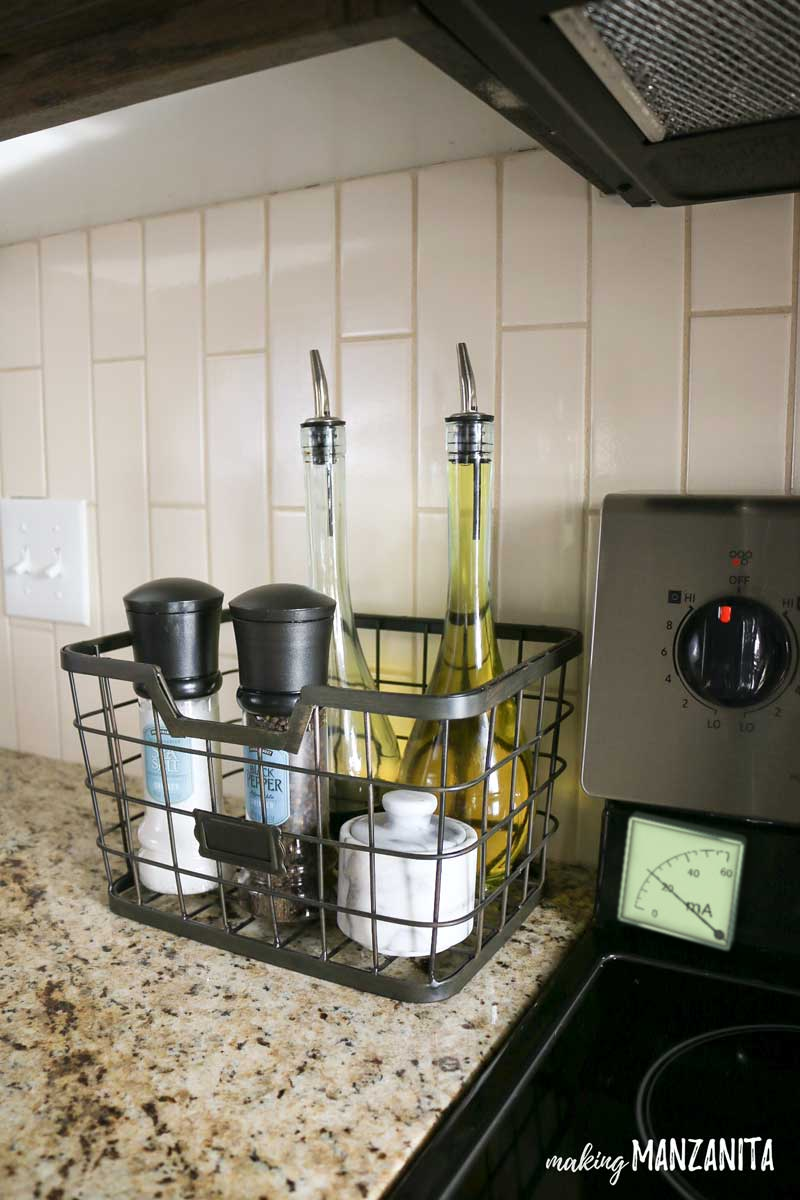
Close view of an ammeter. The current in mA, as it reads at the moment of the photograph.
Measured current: 20 mA
